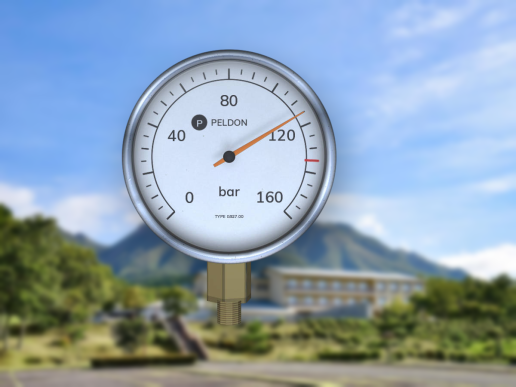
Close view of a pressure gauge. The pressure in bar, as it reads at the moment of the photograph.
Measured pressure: 115 bar
